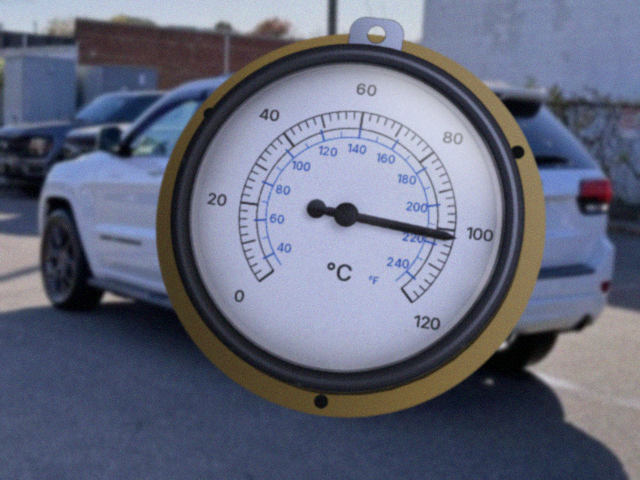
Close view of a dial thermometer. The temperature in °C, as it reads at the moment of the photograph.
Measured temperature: 102 °C
